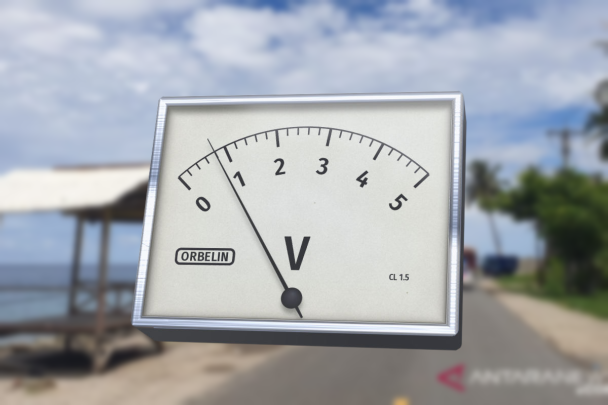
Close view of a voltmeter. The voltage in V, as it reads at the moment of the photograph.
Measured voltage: 0.8 V
